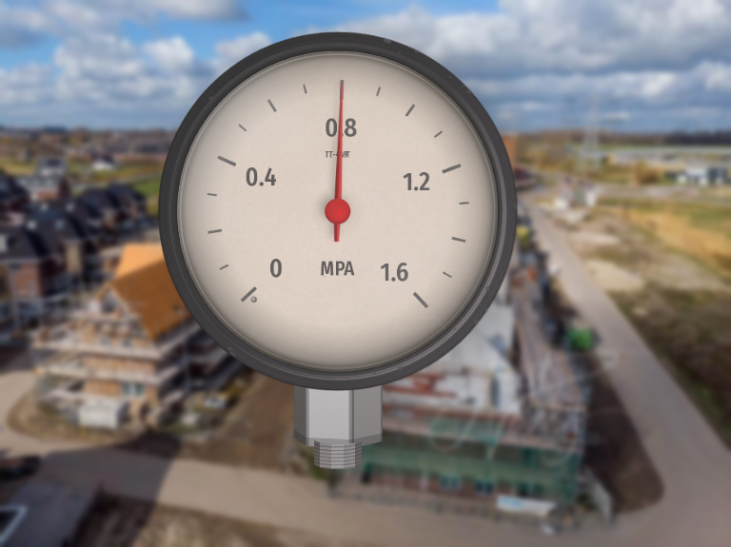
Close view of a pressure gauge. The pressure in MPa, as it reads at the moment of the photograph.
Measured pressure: 0.8 MPa
